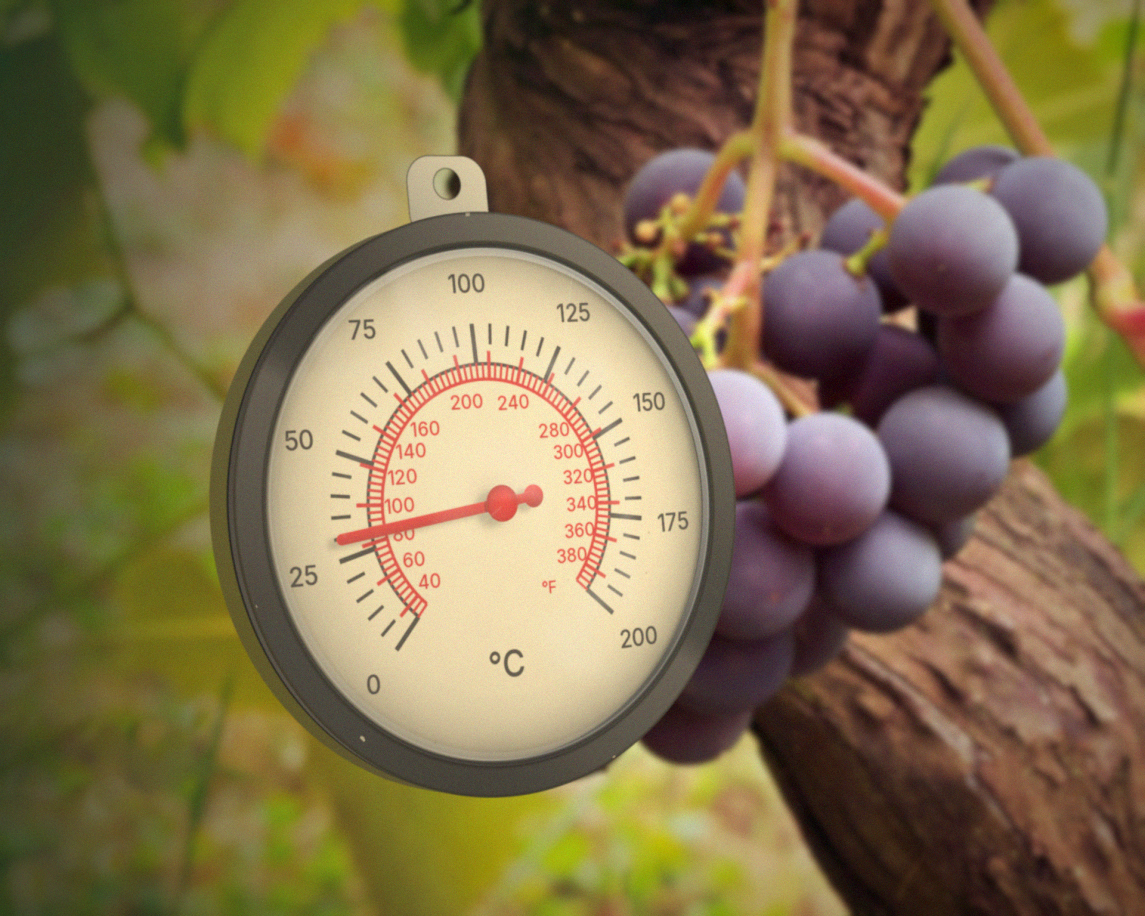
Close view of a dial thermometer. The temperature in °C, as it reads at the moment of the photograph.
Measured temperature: 30 °C
